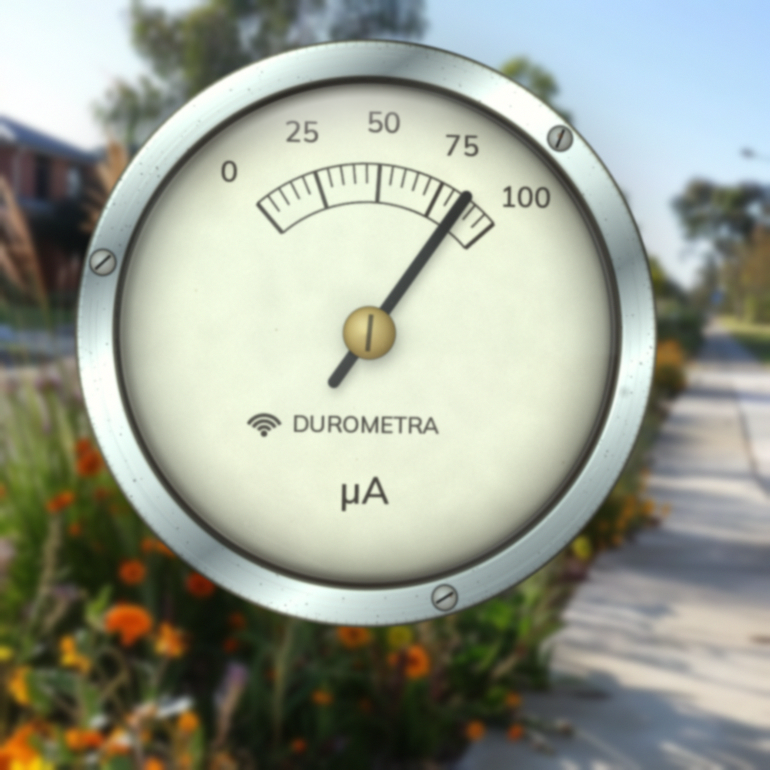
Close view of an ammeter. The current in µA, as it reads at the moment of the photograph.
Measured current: 85 µA
